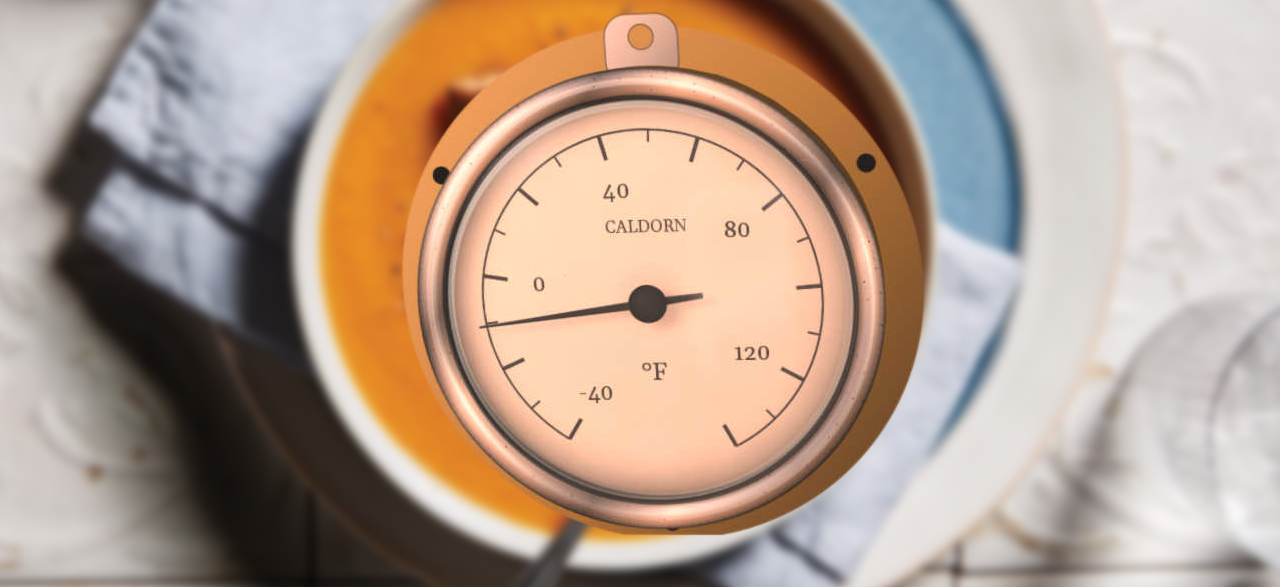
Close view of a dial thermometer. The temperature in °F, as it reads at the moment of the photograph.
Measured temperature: -10 °F
